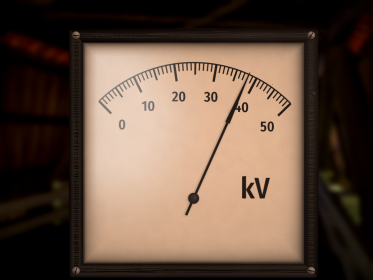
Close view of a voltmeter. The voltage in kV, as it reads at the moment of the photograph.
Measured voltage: 38 kV
